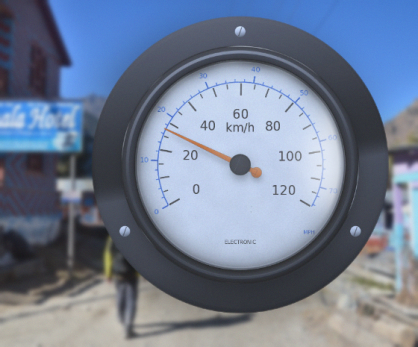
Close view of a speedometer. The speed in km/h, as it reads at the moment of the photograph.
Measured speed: 27.5 km/h
